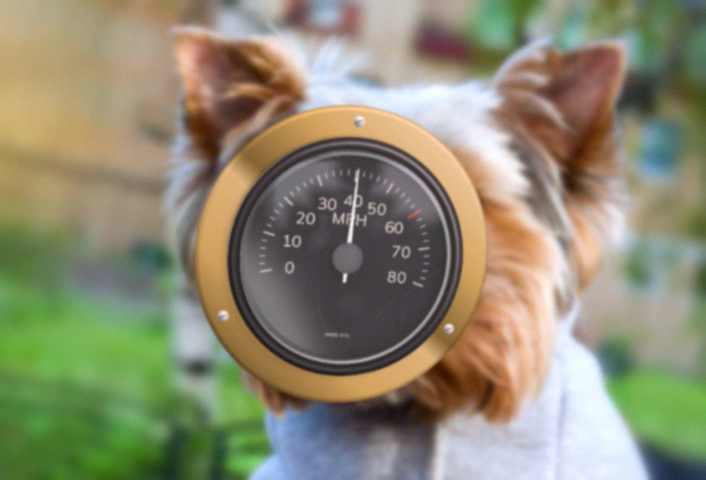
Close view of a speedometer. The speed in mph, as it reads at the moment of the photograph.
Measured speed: 40 mph
